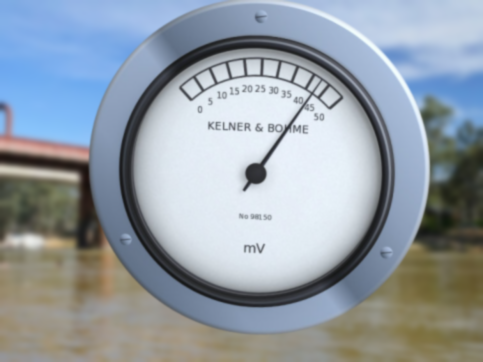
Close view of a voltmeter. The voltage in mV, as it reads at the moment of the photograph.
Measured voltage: 42.5 mV
